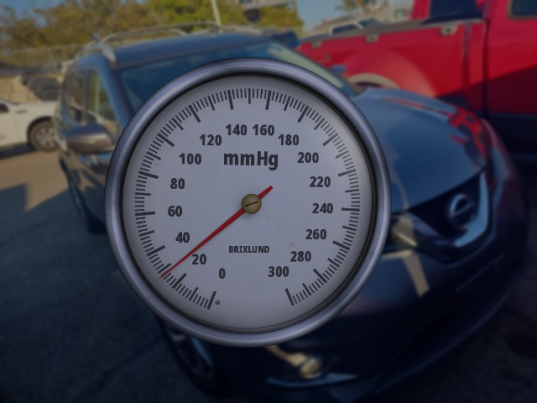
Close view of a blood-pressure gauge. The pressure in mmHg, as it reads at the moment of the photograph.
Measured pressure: 28 mmHg
